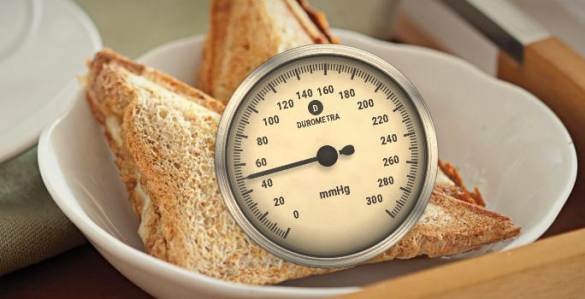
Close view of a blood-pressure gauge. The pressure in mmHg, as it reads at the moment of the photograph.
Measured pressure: 50 mmHg
